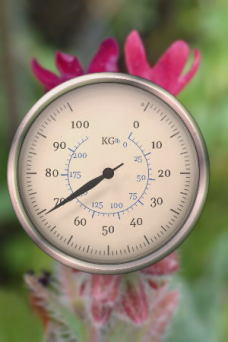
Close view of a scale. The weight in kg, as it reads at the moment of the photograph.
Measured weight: 69 kg
